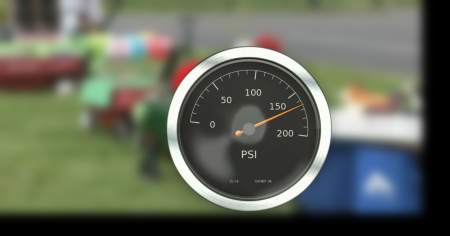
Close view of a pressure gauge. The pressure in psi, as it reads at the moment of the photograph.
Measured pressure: 165 psi
